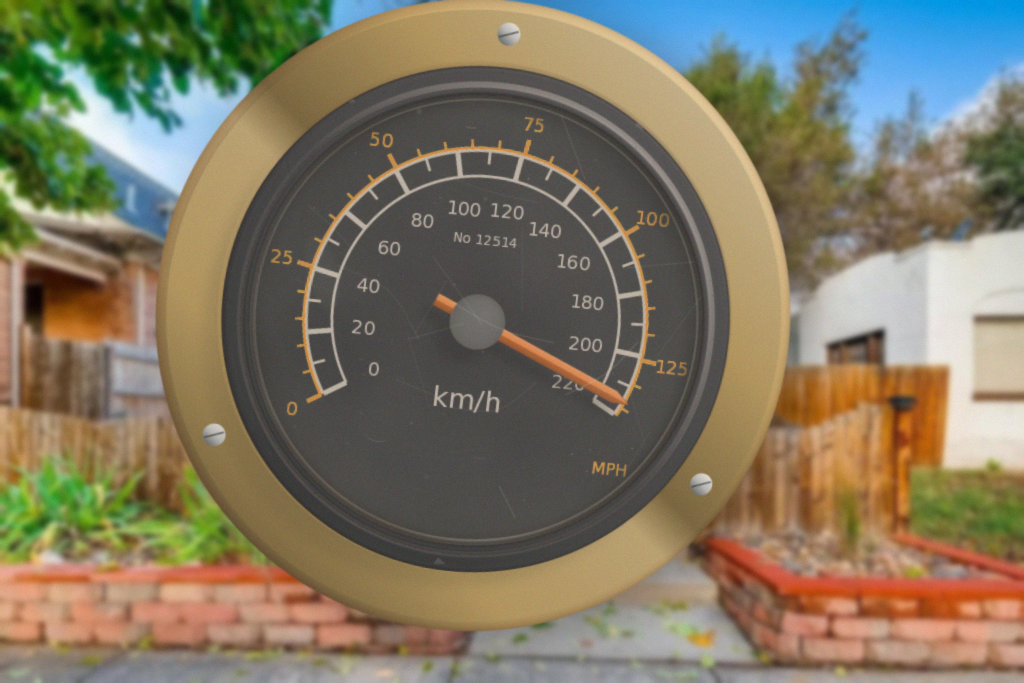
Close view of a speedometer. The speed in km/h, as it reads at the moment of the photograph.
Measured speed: 215 km/h
